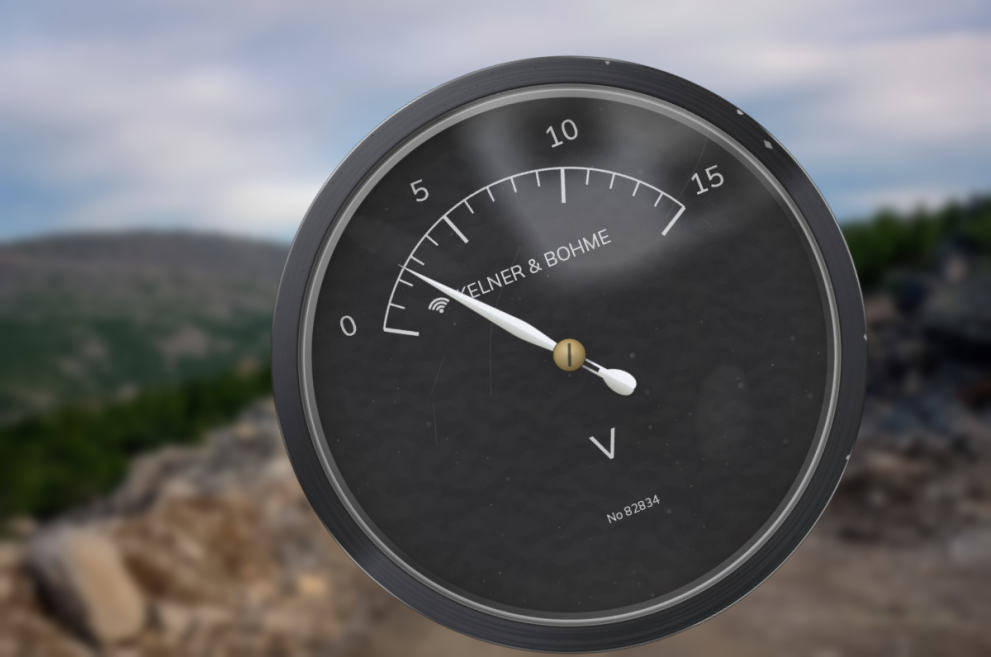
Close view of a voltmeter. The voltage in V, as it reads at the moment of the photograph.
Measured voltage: 2.5 V
